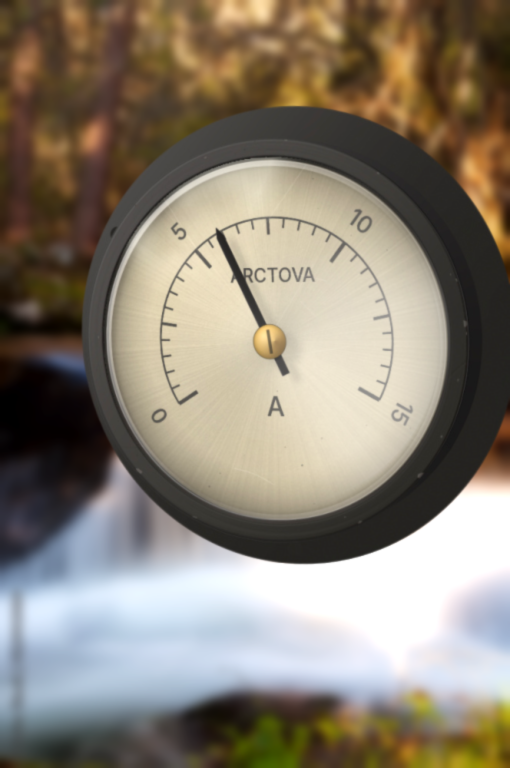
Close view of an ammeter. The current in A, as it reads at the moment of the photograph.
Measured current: 6 A
